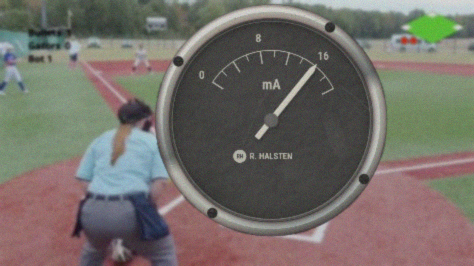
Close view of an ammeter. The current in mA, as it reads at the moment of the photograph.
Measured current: 16 mA
